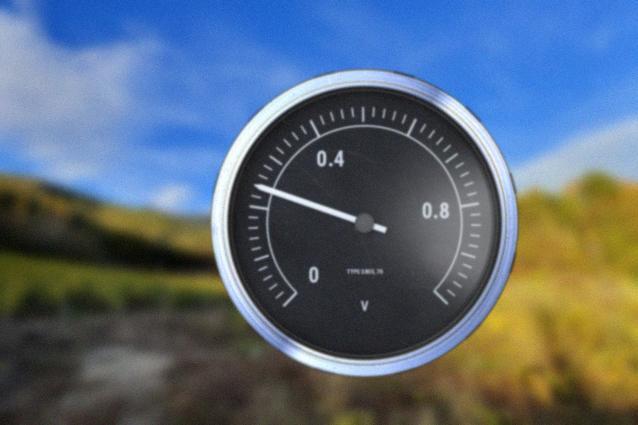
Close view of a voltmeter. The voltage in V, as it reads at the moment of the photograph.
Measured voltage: 0.24 V
